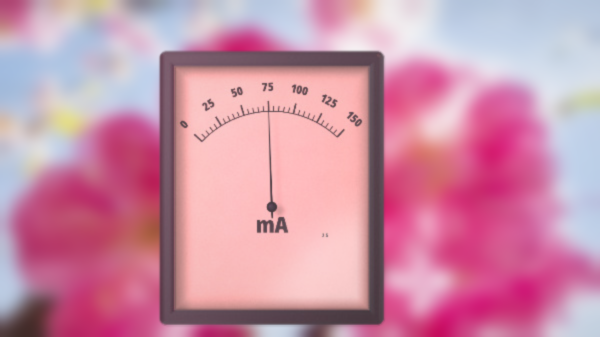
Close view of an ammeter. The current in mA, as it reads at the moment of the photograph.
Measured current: 75 mA
